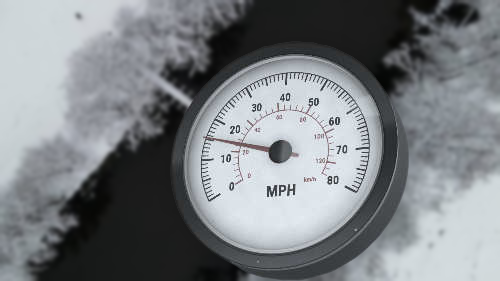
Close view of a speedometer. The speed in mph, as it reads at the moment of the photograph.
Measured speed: 15 mph
